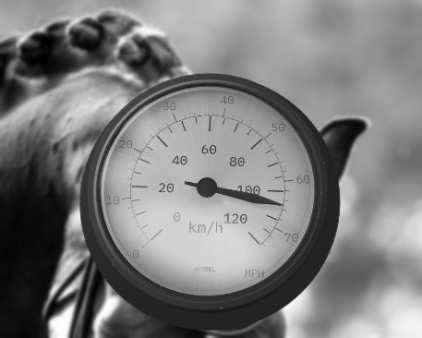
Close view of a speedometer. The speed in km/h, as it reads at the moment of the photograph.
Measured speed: 105 km/h
